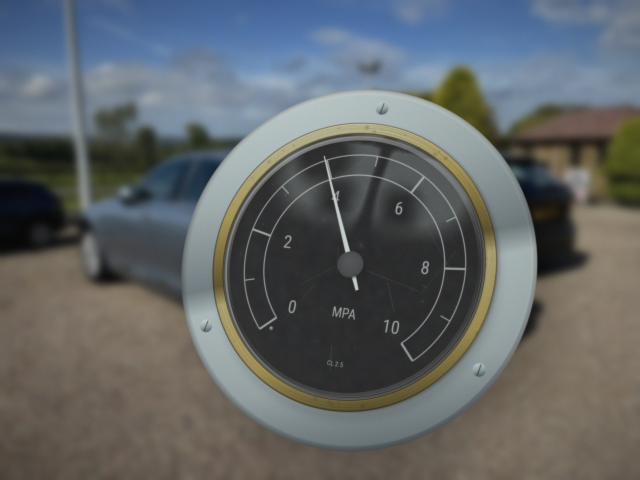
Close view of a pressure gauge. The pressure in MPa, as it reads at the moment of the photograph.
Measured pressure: 4 MPa
